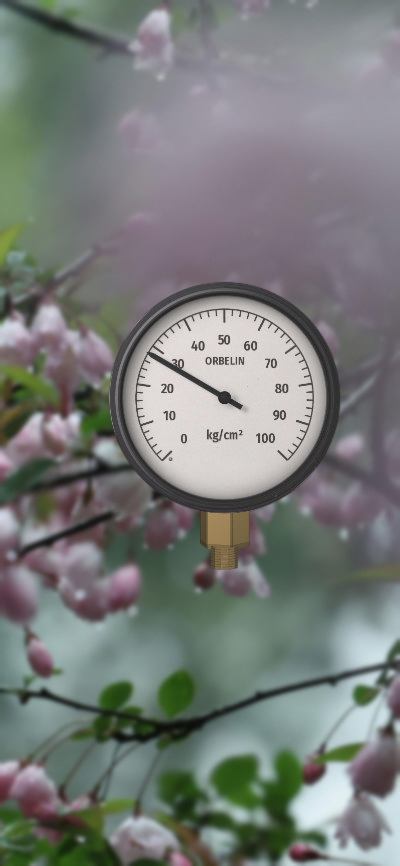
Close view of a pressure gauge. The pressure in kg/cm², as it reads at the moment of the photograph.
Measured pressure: 28 kg/cm²
